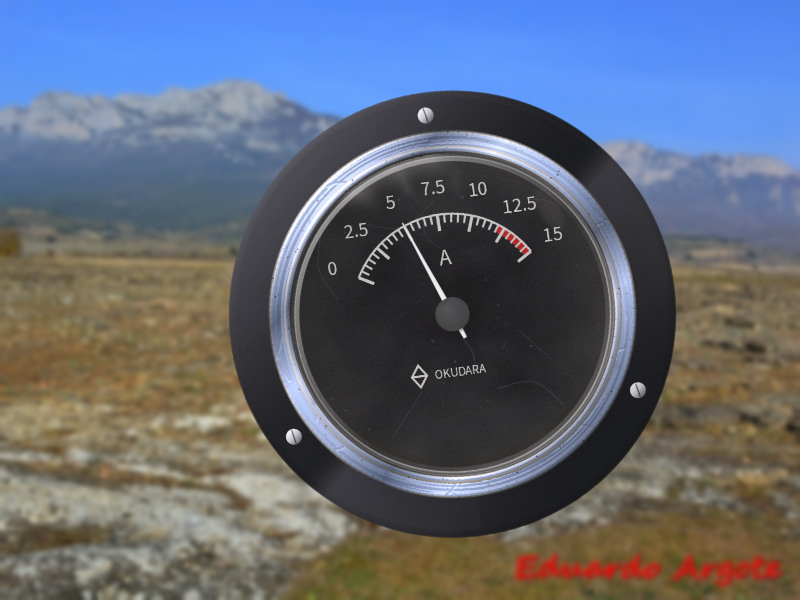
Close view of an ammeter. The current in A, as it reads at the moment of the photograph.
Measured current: 5 A
